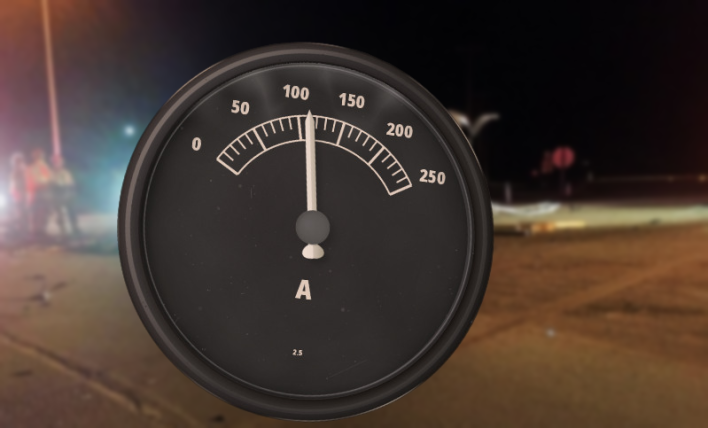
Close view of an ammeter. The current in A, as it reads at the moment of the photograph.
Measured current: 110 A
